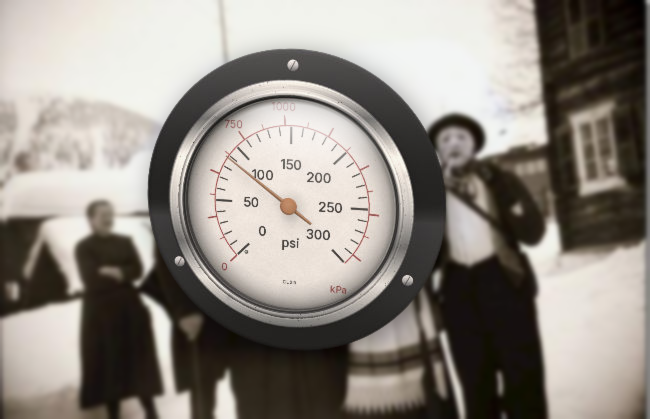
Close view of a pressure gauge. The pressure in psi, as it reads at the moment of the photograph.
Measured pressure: 90 psi
